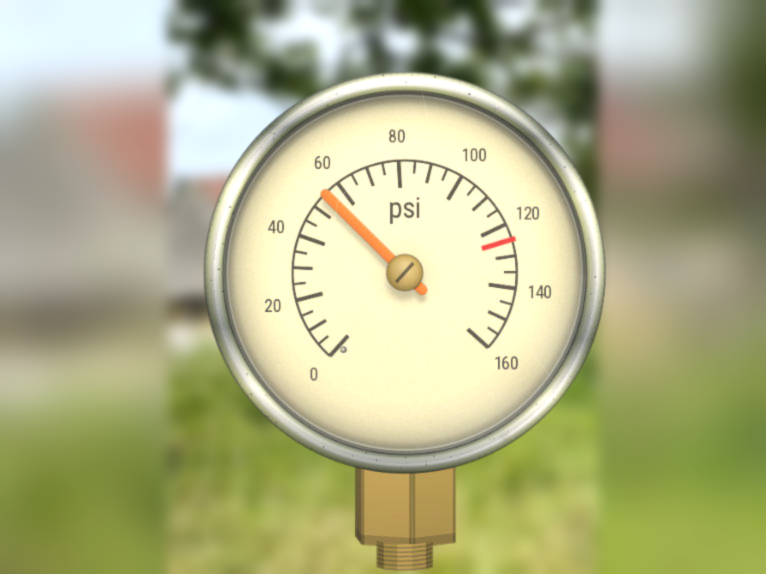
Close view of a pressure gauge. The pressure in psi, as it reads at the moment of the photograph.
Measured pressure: 55 psi
